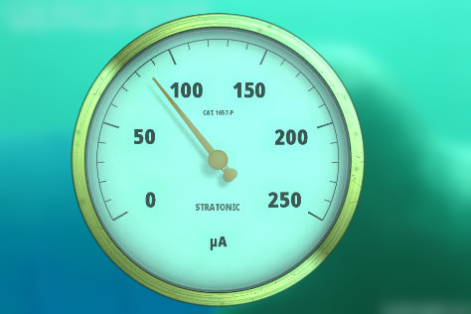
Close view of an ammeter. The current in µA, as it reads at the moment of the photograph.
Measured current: 85 µA
